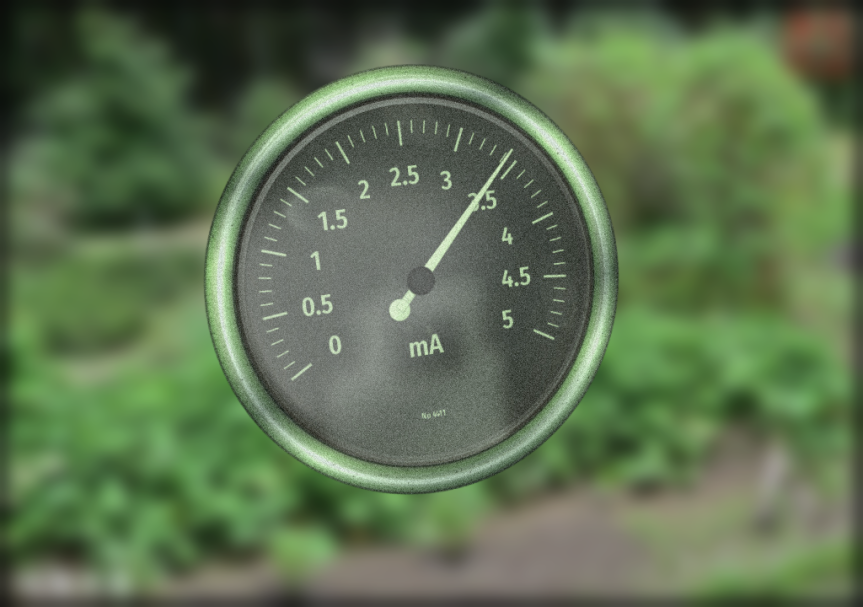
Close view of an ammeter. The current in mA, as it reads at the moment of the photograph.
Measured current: 3.4 mA
